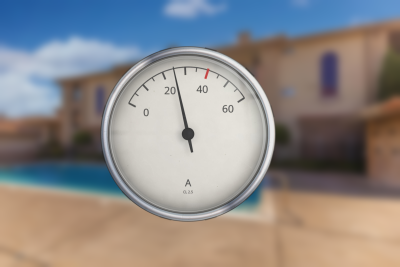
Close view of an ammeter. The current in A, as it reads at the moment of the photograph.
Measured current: 25 A
